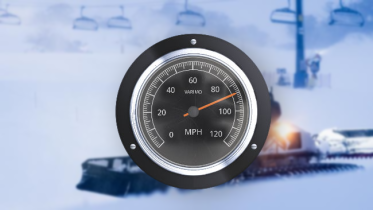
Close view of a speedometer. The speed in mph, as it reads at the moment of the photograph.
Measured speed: 90 mph
